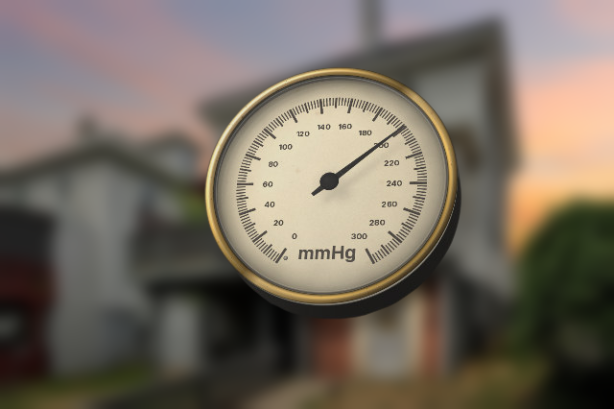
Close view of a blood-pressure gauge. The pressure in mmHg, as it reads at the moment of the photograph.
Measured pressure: 200 mmHg
